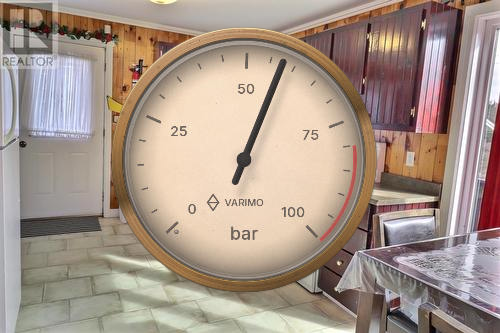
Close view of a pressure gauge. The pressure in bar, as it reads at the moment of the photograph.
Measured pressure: 57.5 bar
